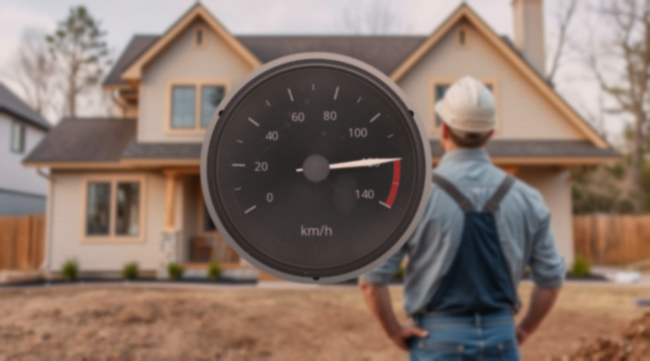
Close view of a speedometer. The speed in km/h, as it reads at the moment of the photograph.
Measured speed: 120 km/h
